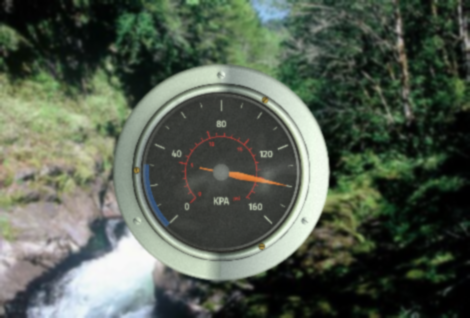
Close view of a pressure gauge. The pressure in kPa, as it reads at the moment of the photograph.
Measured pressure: 140 kPa
